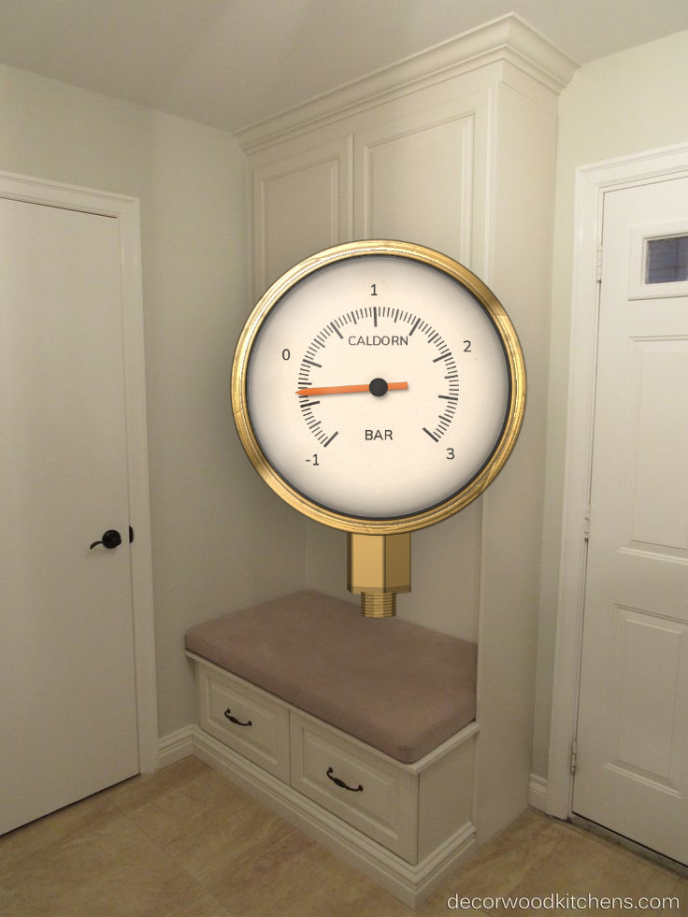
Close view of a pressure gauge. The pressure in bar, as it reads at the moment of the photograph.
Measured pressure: -0.35 bar
